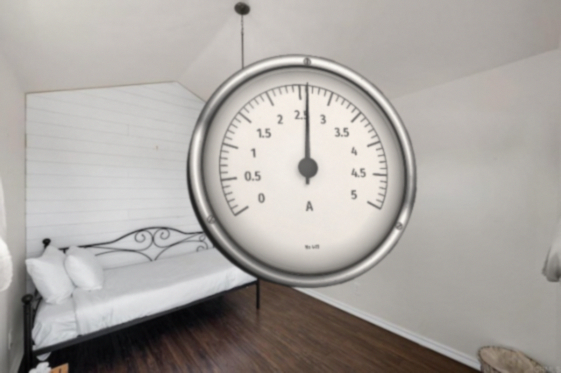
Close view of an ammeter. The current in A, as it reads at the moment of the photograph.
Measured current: 2.6 A
